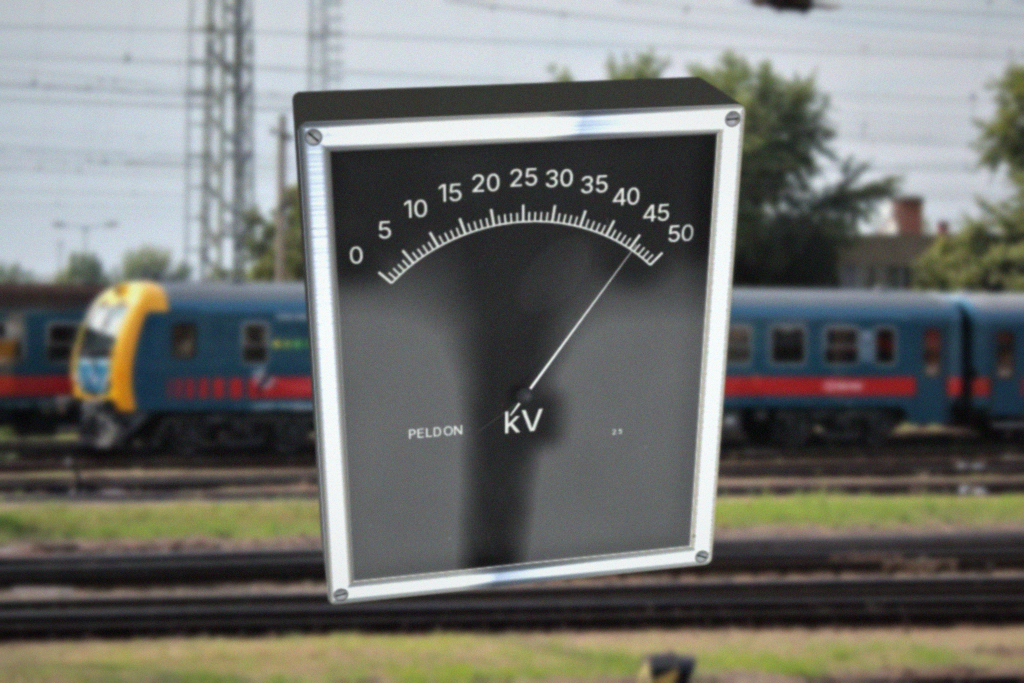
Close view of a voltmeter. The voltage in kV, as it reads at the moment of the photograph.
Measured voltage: 45 kV
